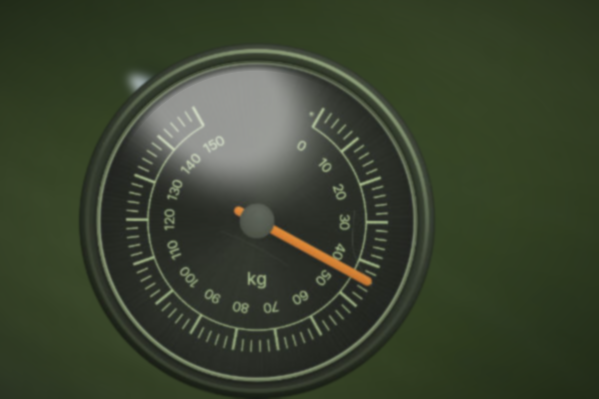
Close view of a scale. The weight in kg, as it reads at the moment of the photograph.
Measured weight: 44 kg
